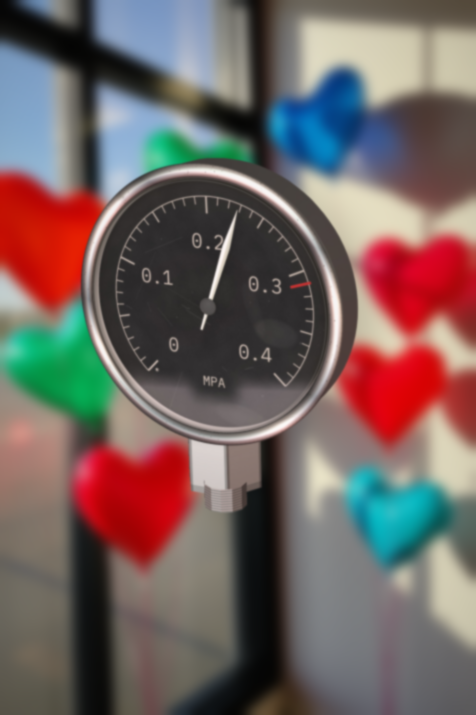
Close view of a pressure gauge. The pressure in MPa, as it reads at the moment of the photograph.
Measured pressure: 0.23 MPa
